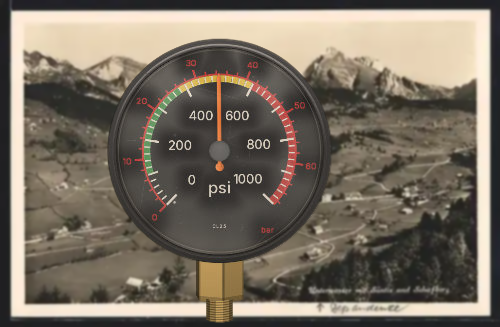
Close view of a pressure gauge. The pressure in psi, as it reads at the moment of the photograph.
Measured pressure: 500 psi
